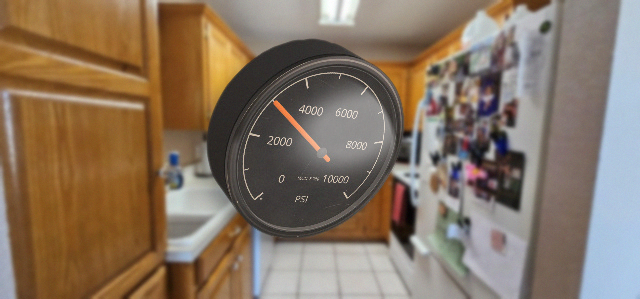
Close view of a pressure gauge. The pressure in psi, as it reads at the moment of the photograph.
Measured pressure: 3000 psi
